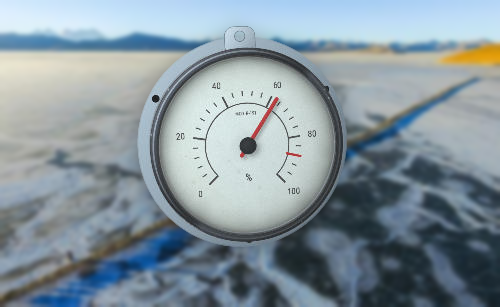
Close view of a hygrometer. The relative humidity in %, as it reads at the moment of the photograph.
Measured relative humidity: 62 %
